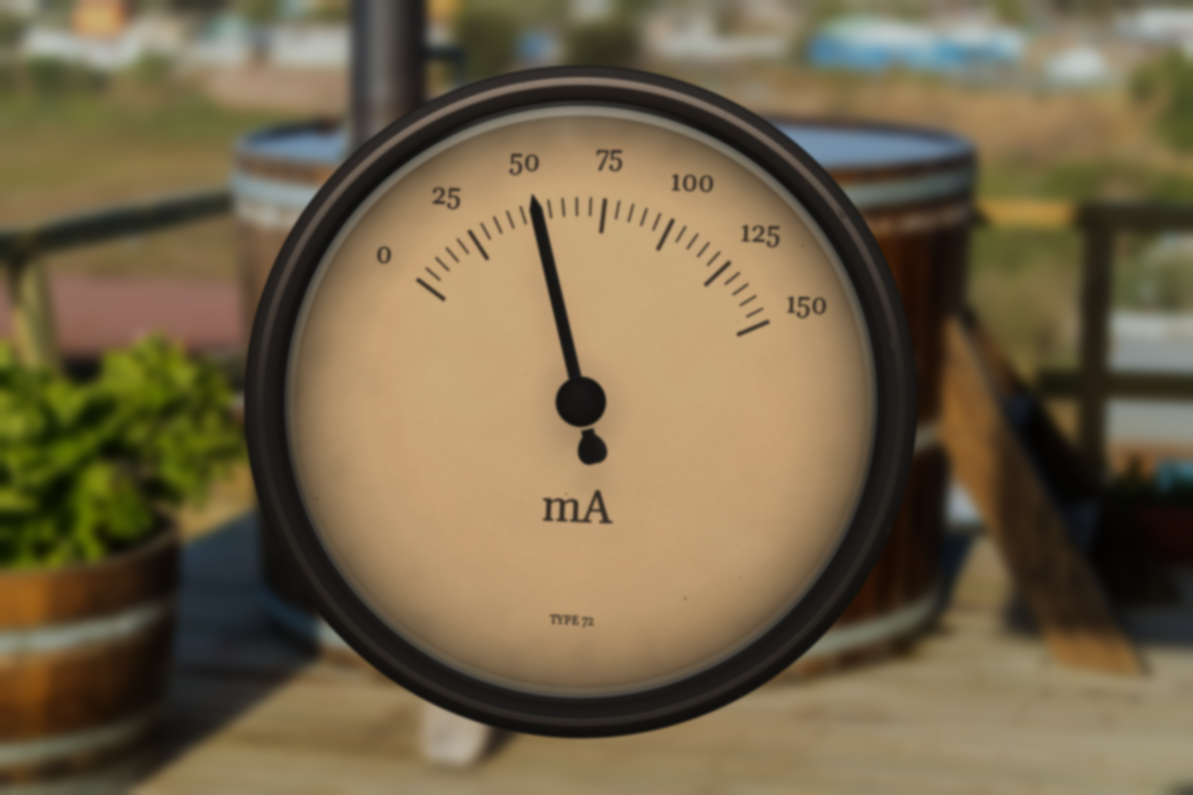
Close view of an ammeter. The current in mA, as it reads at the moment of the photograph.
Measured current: 50 mA
